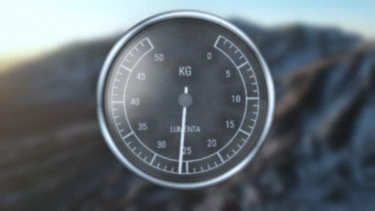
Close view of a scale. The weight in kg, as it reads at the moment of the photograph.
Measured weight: 26 kg
